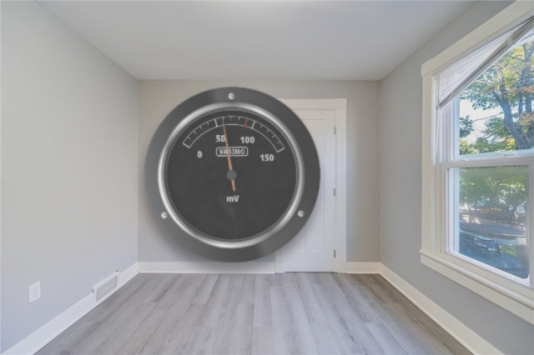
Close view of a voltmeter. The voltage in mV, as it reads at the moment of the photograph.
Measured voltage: 60 mV
